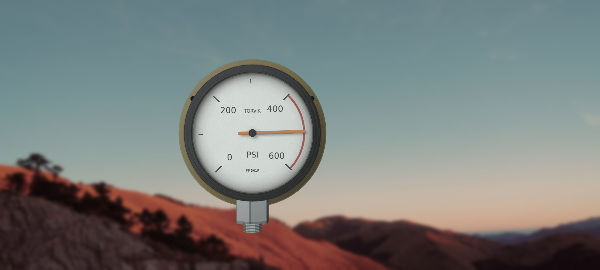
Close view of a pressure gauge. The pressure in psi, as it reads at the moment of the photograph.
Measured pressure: 500 psi
